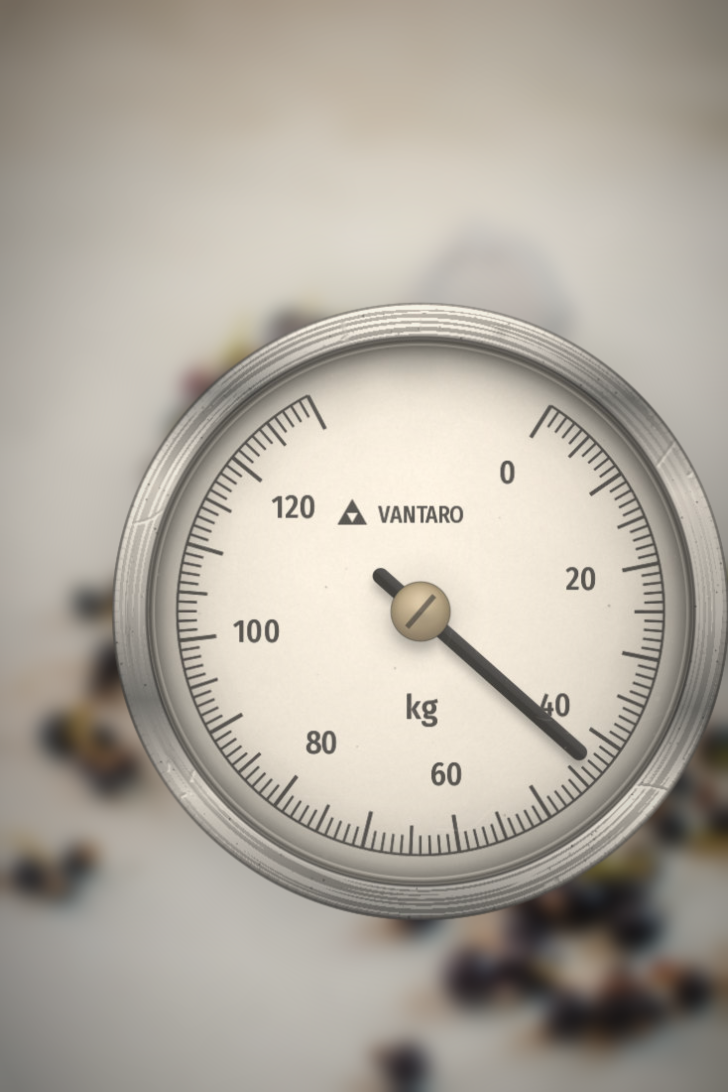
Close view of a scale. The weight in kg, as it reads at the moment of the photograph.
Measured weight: 43 kg
